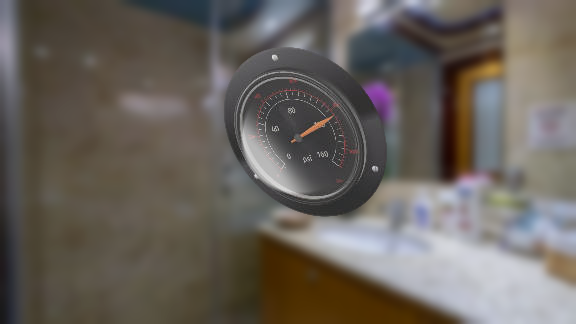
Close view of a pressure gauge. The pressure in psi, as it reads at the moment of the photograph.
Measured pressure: 120 psi
